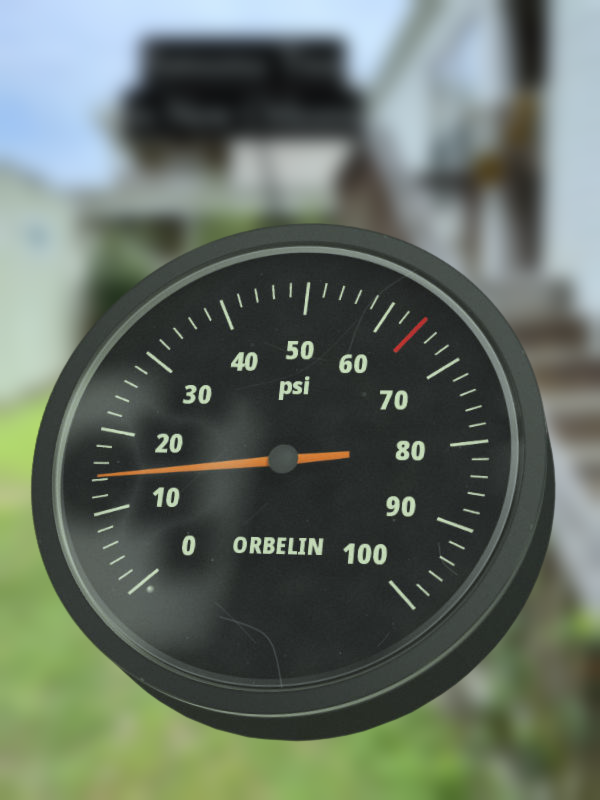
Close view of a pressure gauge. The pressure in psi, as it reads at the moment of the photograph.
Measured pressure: 14 psi
